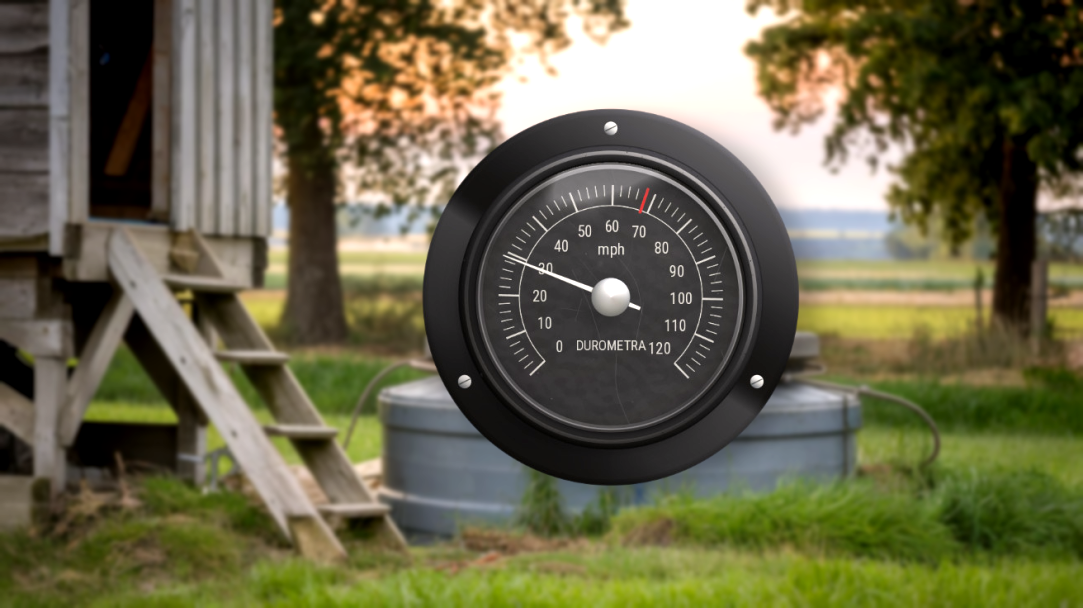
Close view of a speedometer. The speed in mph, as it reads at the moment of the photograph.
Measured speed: 29 mph
